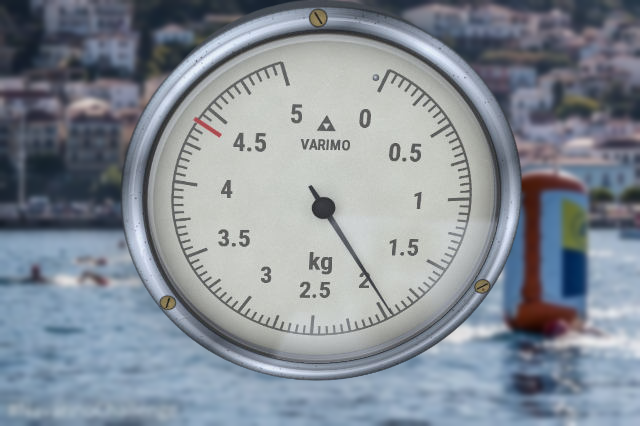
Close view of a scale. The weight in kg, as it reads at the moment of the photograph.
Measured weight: 1.95 kg
